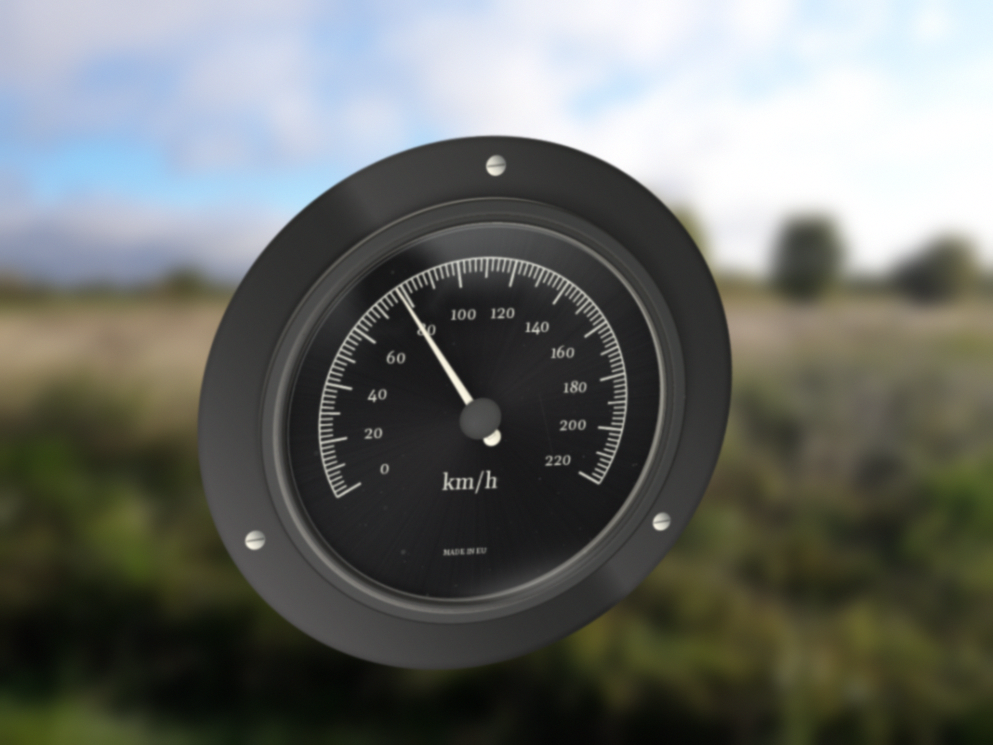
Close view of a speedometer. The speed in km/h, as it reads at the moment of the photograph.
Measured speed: 78 km/h
